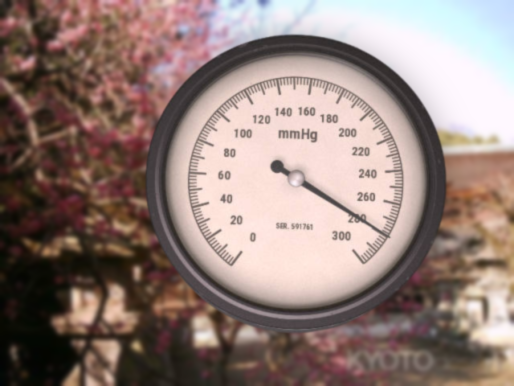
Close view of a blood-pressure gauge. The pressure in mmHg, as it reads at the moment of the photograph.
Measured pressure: 280 mmHg
